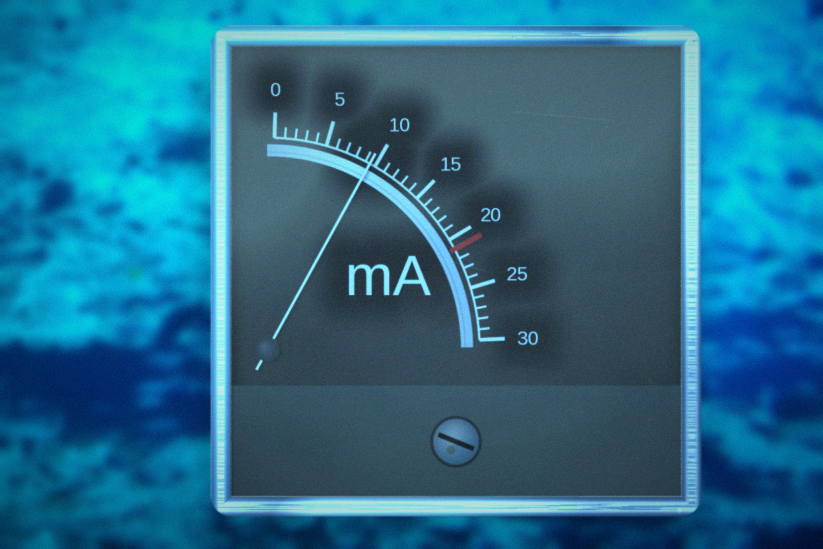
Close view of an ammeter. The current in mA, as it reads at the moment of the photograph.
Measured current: 9.5 mA
